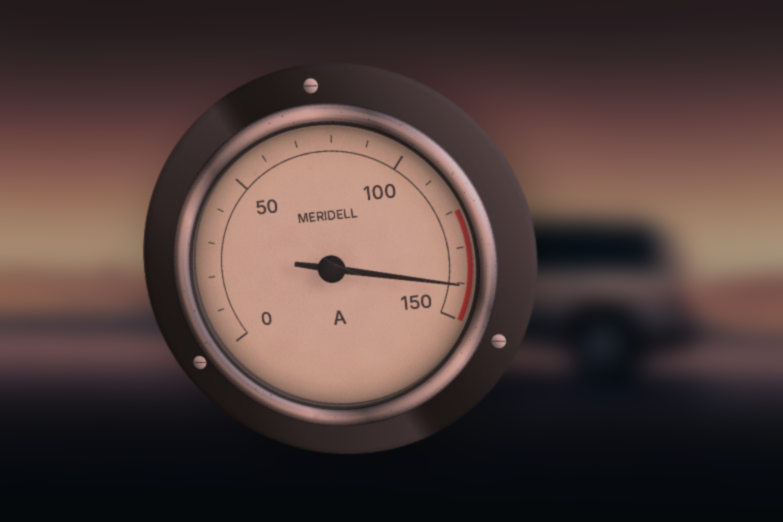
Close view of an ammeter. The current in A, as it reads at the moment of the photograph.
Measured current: 140 A
